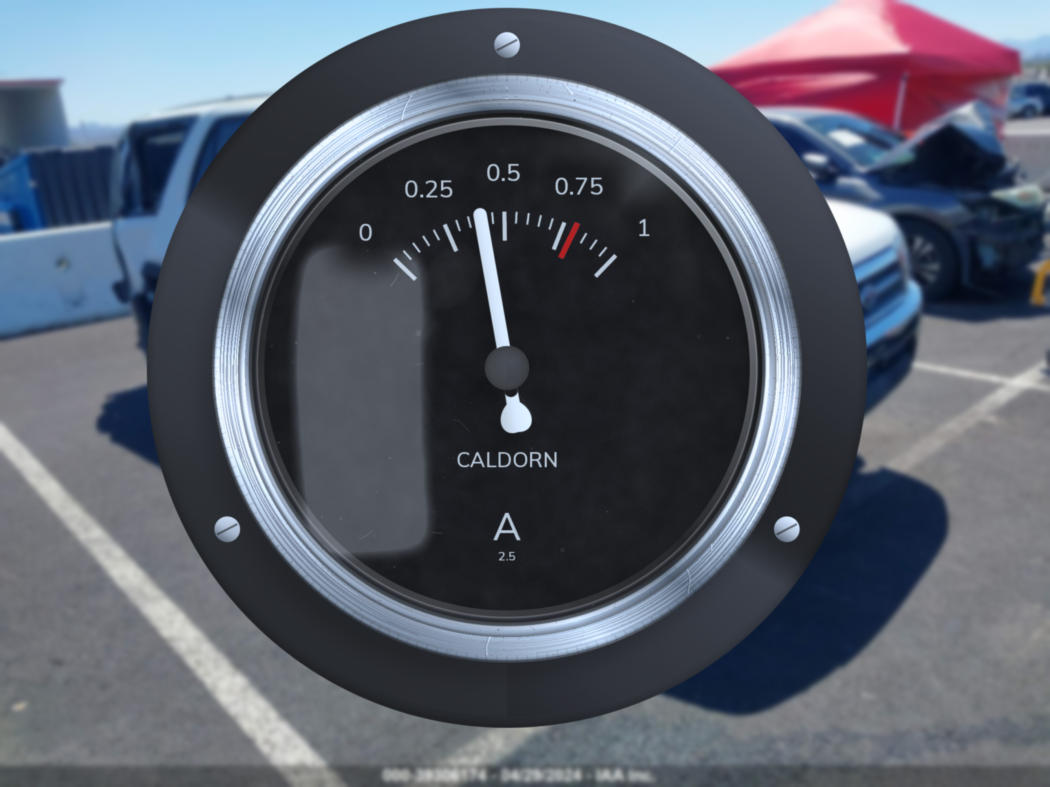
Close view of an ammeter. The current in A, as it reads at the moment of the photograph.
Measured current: 0.4 A
